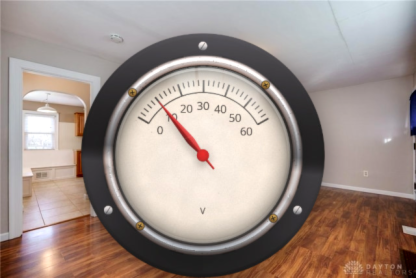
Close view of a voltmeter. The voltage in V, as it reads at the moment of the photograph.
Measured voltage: 10 V
